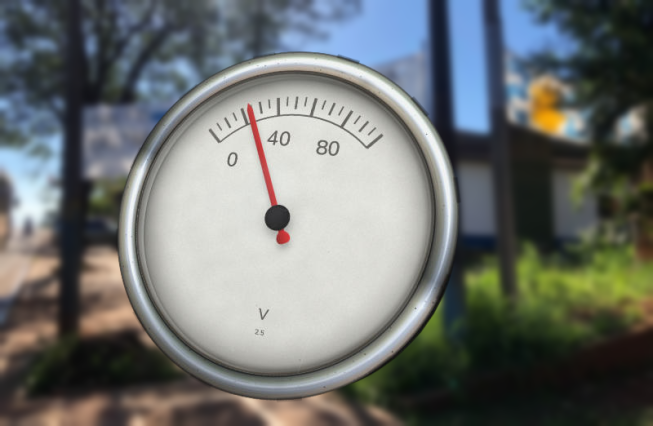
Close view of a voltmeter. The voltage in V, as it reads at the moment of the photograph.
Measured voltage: 25 V
